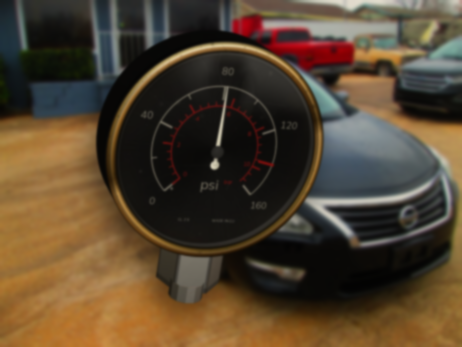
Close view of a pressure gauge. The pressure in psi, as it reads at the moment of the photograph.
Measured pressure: 80 psi
